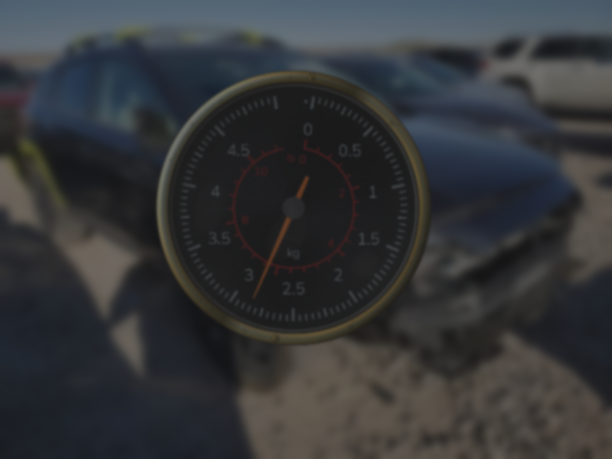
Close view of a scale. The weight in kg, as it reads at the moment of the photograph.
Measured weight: 2.85 kg
